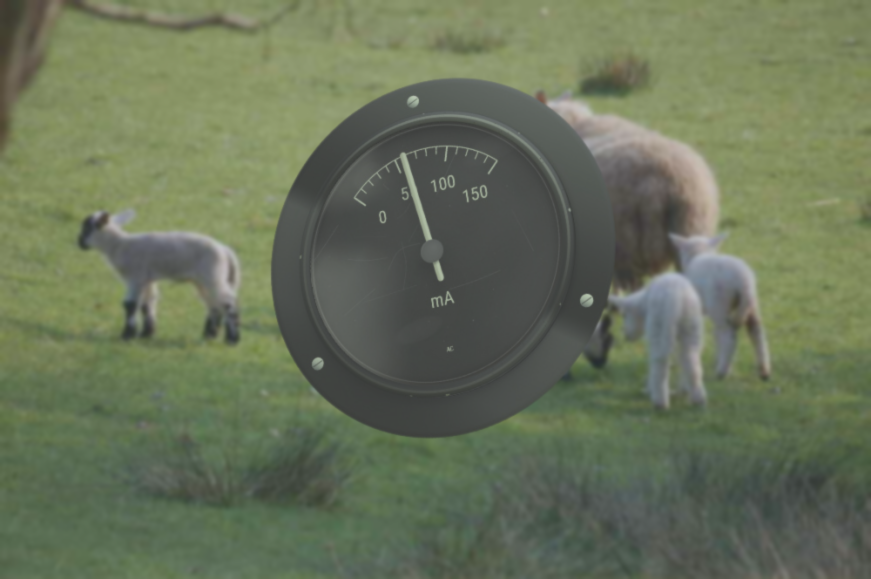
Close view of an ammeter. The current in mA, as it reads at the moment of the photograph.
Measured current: 60 mA
